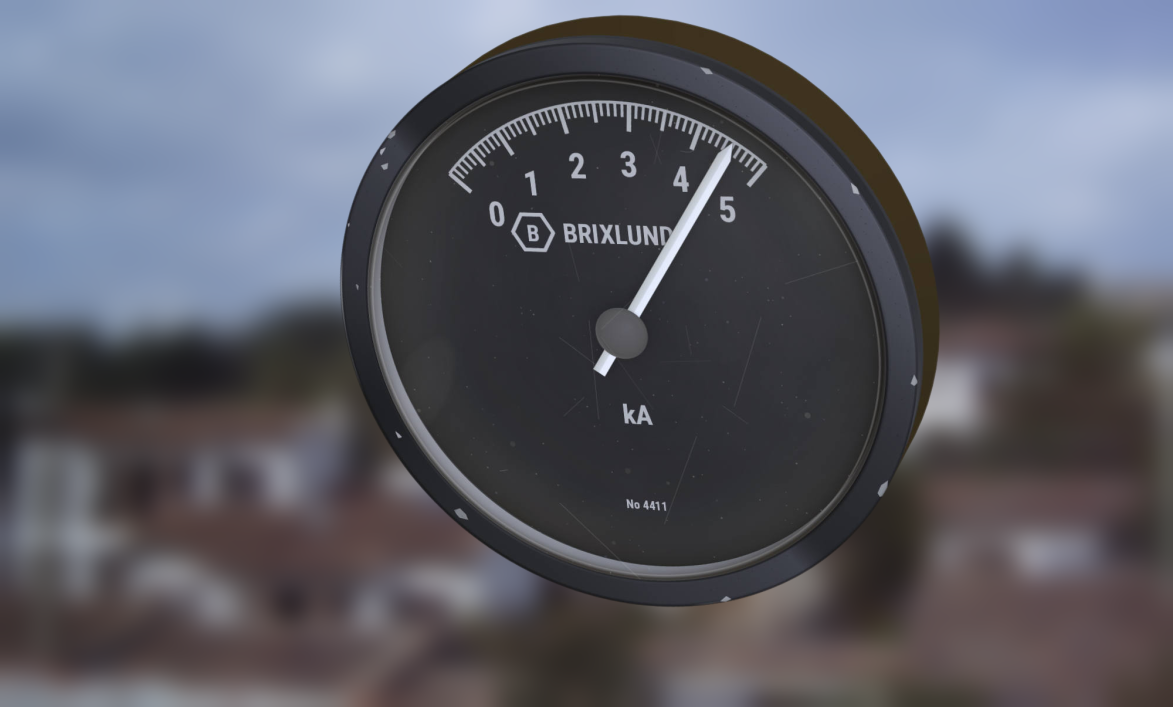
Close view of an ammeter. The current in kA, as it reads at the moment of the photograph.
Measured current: 4.5 kA
